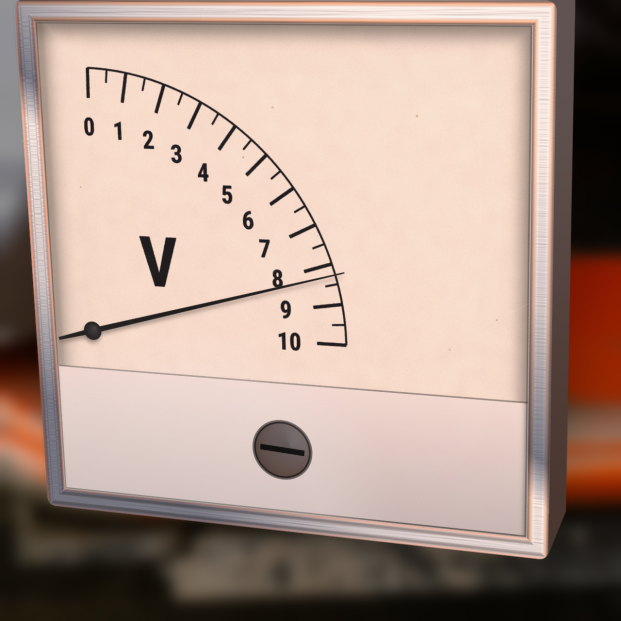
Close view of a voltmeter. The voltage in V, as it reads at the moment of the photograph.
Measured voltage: 8.25 V
